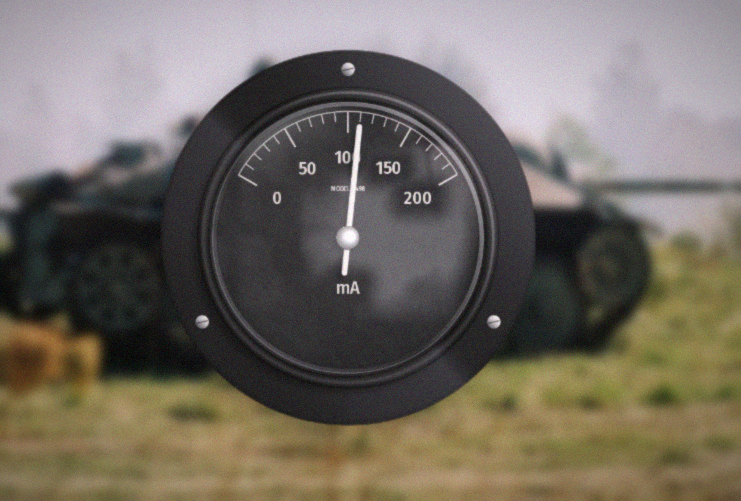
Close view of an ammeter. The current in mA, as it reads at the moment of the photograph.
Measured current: 110 mA
